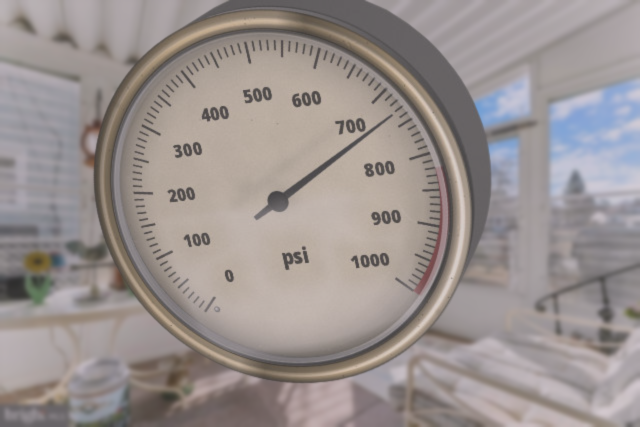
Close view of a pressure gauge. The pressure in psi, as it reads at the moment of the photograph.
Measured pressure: 730 psi
